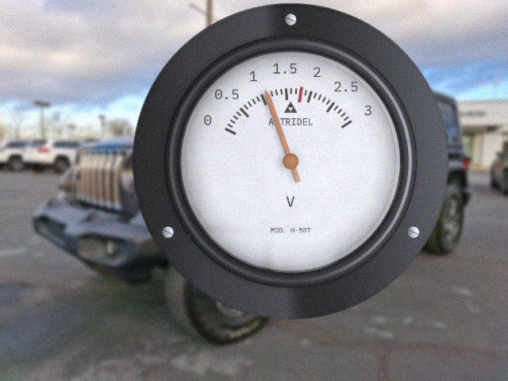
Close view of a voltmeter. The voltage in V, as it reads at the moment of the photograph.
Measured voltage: 1.1 V
